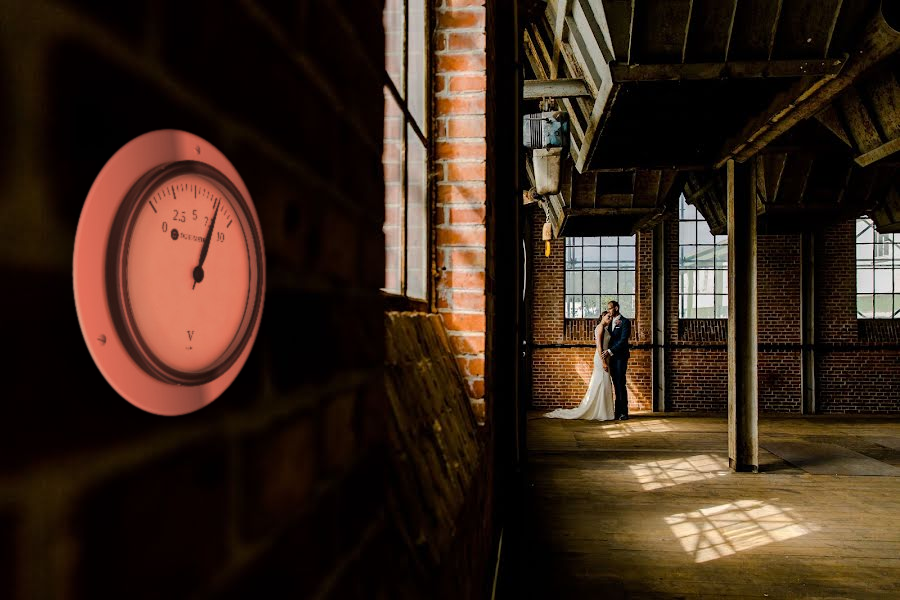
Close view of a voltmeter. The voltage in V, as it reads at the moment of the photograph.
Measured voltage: 7.5 V
